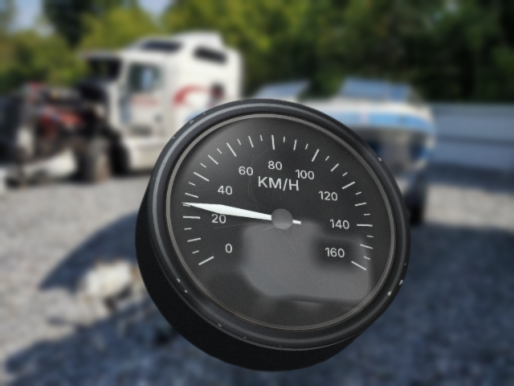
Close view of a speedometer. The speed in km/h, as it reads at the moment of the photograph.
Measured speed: 25 km/h
